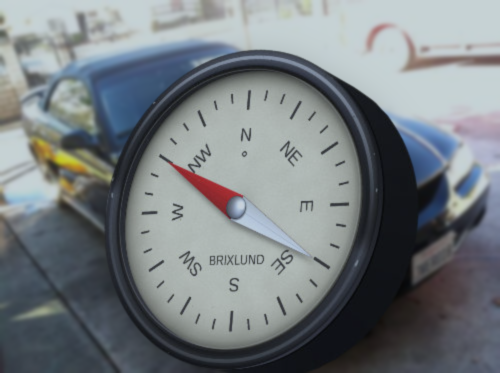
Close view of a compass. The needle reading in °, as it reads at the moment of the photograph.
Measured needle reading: 300 °
